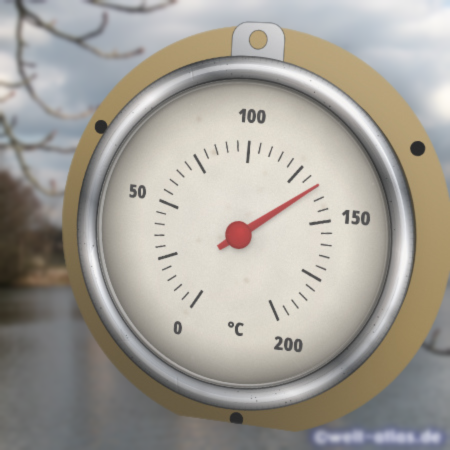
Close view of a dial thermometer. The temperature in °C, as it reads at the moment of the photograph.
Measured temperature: 135 °C
